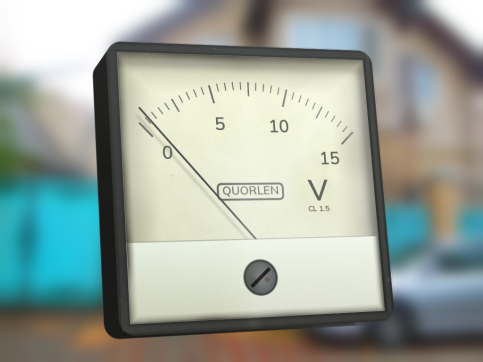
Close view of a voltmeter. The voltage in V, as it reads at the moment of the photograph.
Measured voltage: 0.5 V
